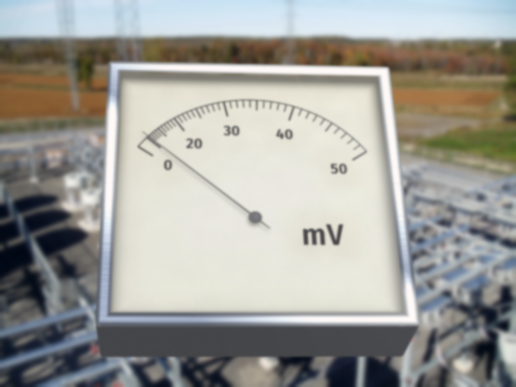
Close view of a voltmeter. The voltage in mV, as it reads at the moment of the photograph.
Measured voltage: 10 mV
